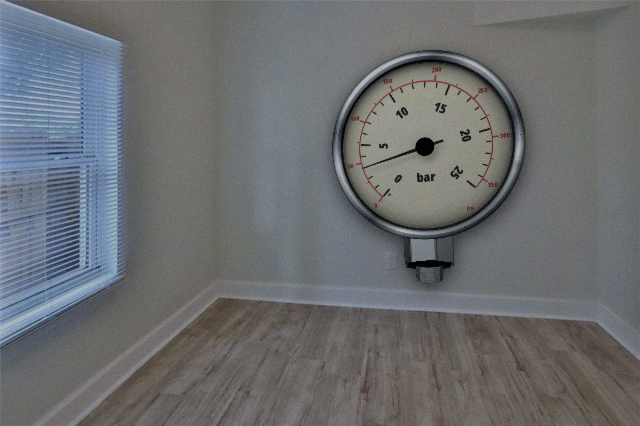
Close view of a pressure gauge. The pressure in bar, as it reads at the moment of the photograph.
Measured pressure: 3 bar
